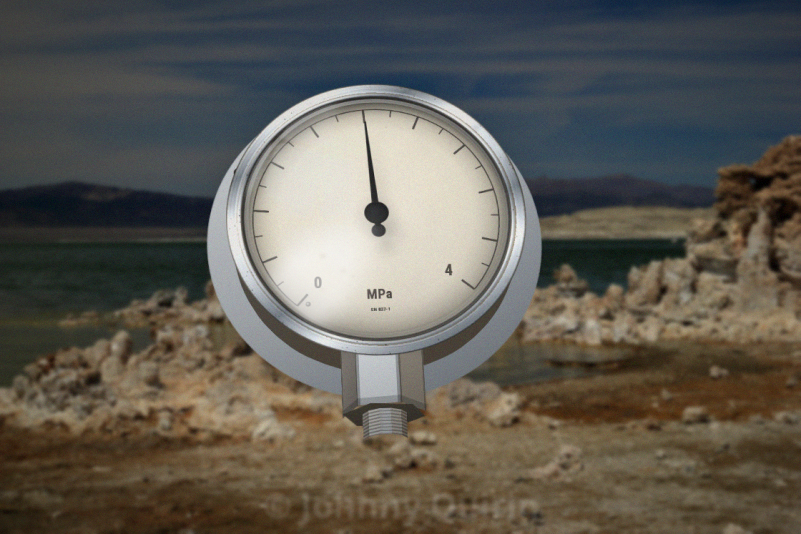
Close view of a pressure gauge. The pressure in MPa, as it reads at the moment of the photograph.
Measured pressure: 2 MPa
